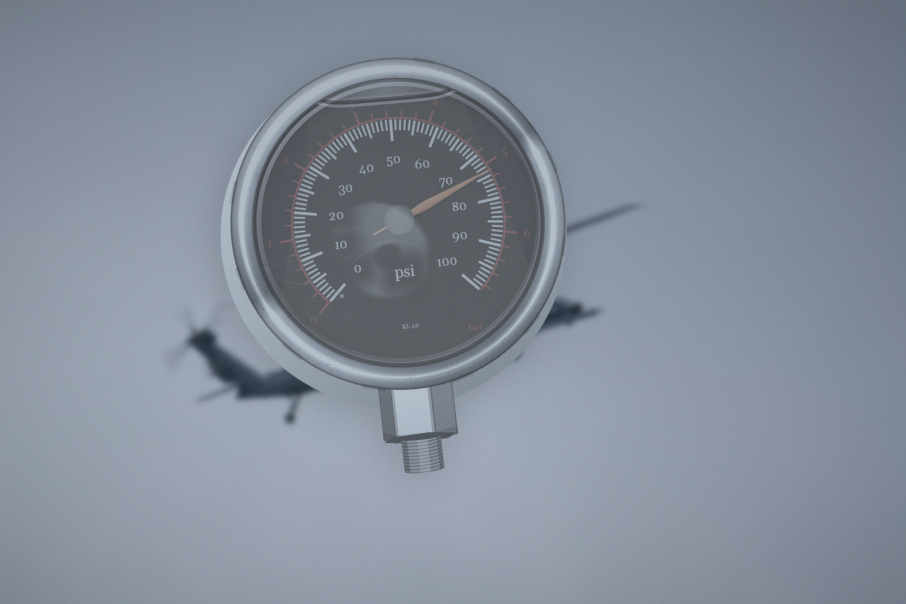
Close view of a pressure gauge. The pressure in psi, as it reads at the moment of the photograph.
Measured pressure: 74 psi
